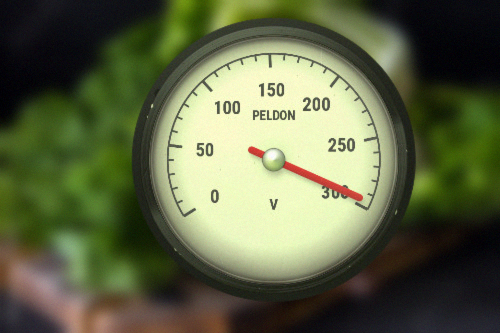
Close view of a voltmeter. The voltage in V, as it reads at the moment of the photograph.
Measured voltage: 295 V
